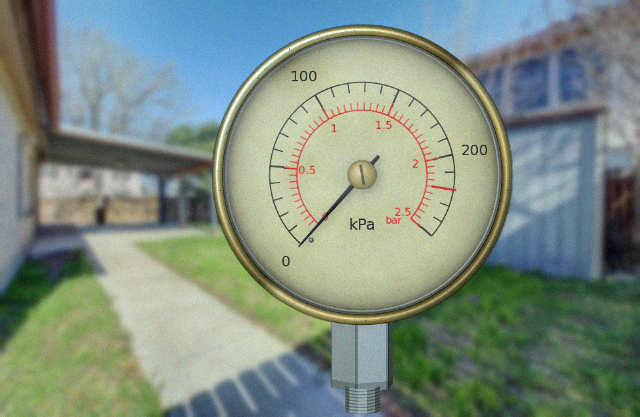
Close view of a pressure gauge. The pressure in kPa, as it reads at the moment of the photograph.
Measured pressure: 0 kPa
